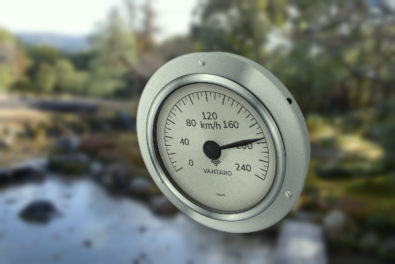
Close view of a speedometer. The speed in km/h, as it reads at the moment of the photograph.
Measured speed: 195 km/h
